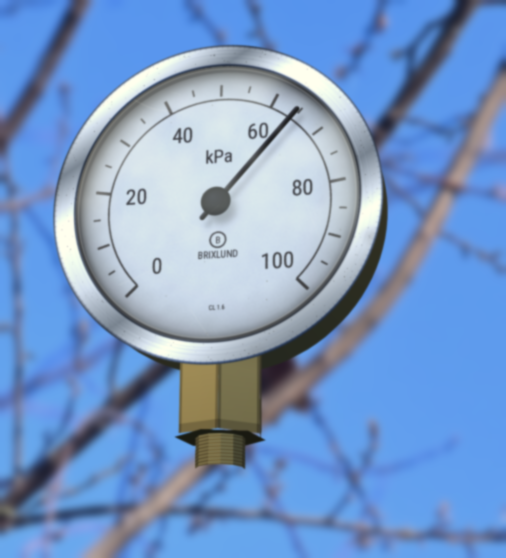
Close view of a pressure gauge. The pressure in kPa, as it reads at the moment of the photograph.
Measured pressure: 65 kPa
